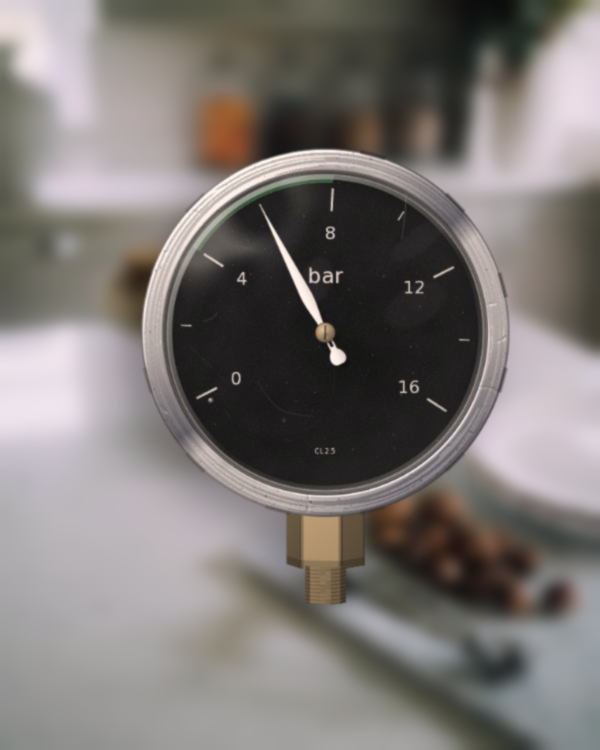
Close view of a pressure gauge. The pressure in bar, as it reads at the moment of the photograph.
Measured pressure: 6 bar
